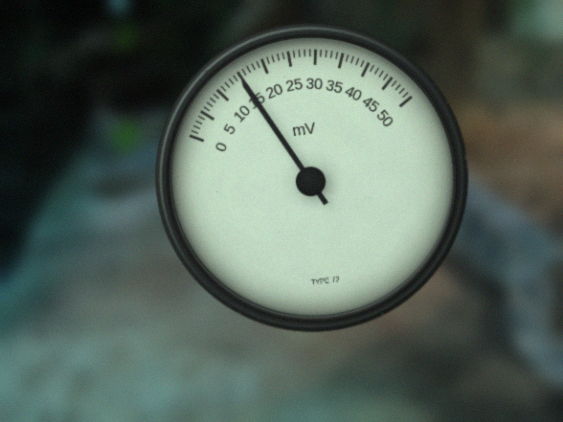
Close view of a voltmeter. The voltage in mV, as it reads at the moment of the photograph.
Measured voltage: 15 mV
